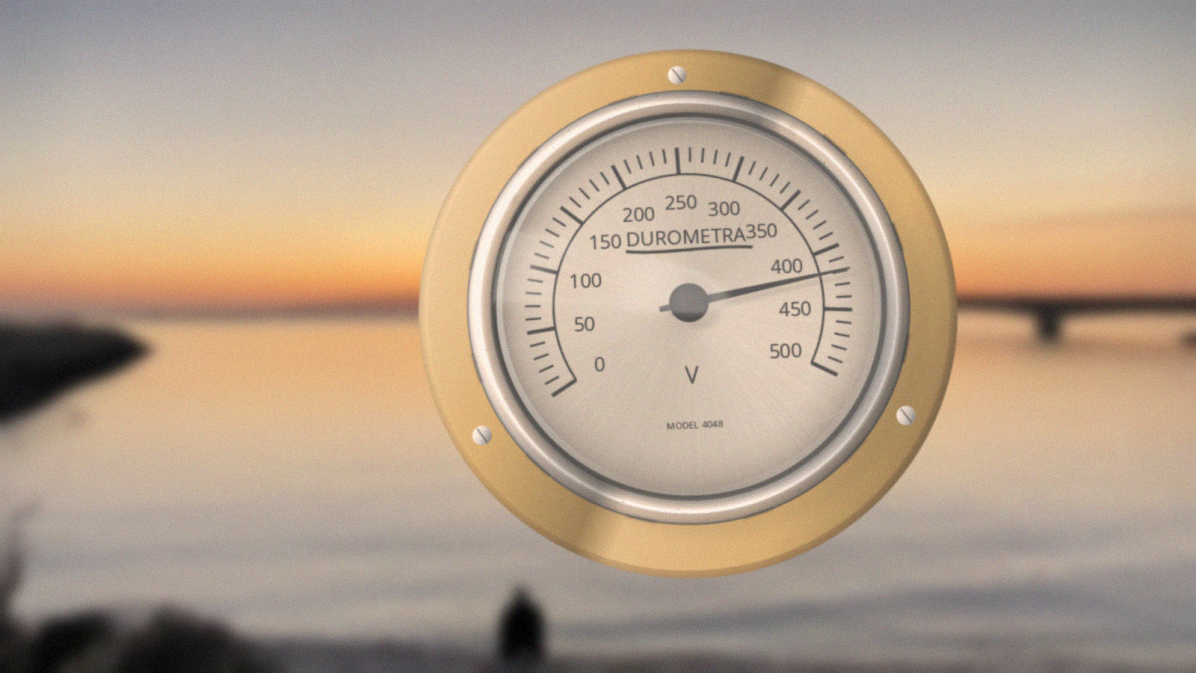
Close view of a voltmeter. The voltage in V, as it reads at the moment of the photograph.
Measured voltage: 420 V
